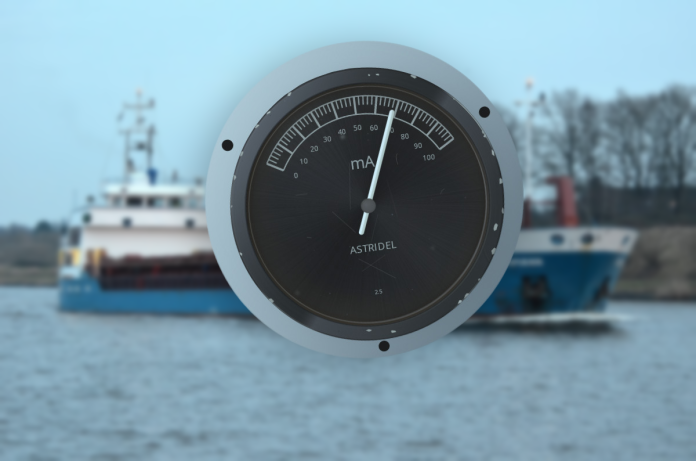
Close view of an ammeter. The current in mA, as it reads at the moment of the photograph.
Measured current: 68 mA
